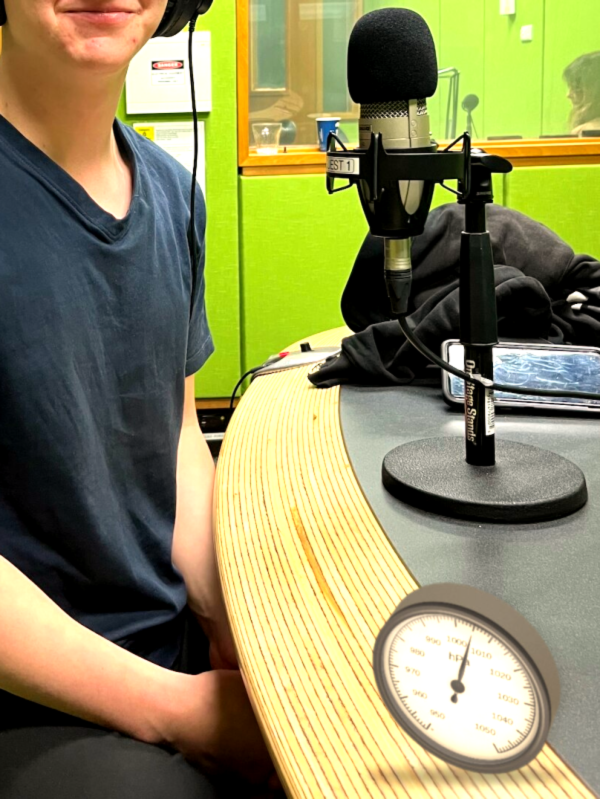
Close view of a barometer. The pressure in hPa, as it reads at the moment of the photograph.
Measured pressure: 1005 hPa
